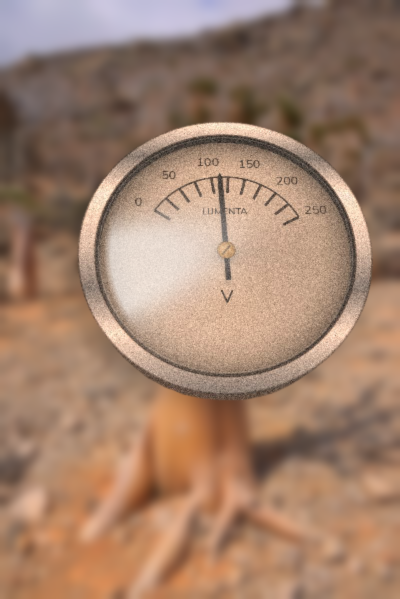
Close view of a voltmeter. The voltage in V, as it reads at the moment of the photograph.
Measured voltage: 112.5 V
